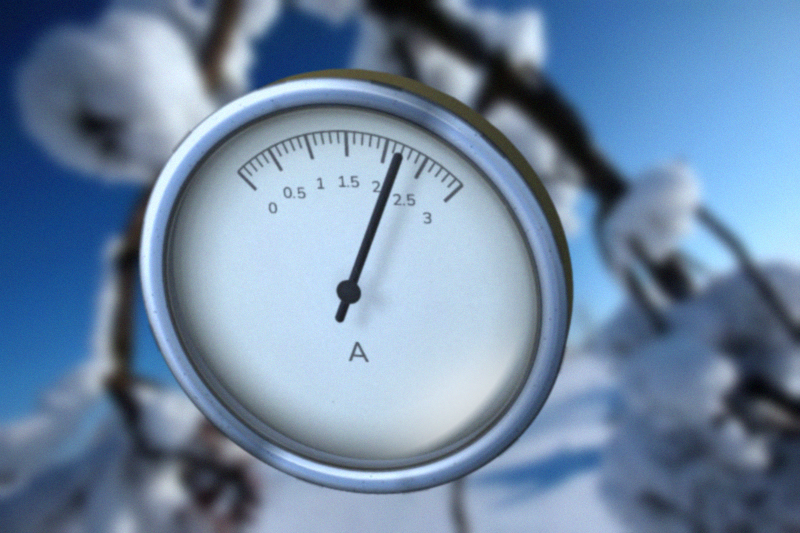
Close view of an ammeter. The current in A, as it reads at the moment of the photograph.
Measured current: 2.2 A
